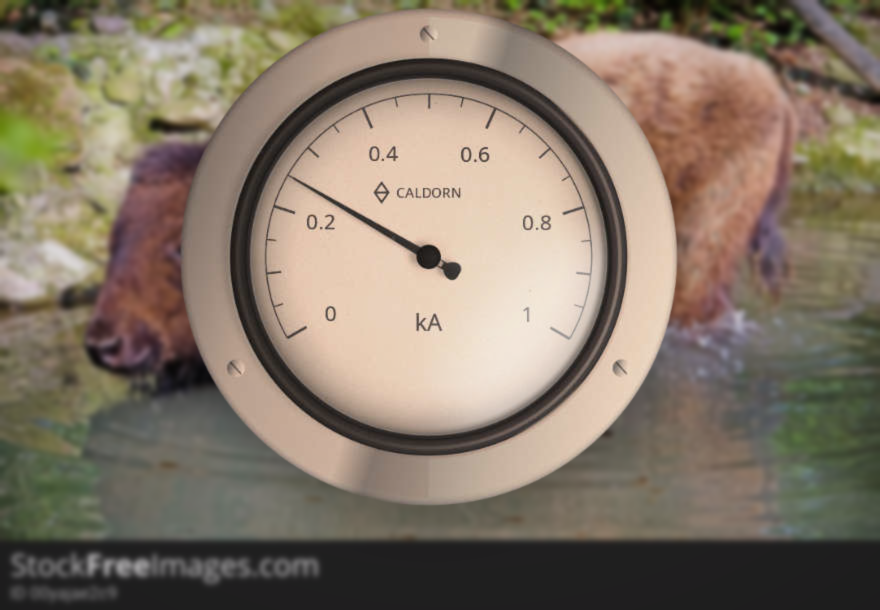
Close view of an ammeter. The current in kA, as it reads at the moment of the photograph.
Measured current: 0.25 kA
